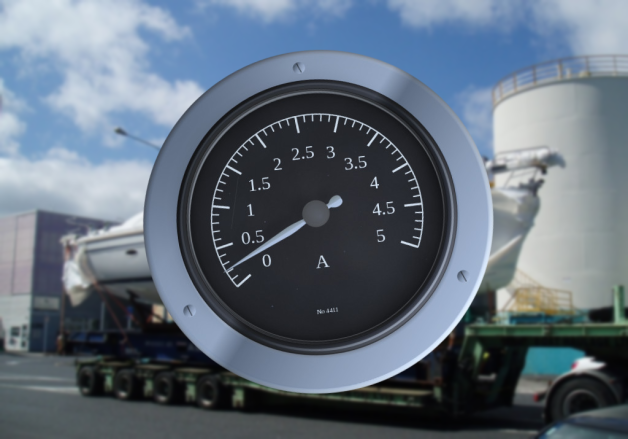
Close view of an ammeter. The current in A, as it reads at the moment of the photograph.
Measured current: 0.2 A
